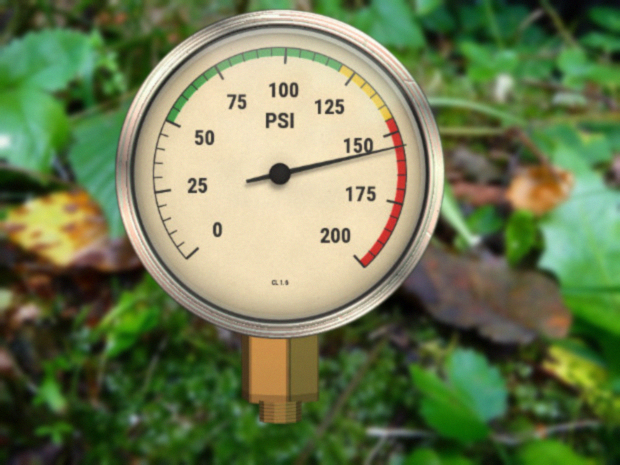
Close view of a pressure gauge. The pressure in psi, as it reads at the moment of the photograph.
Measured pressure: 155 psi
